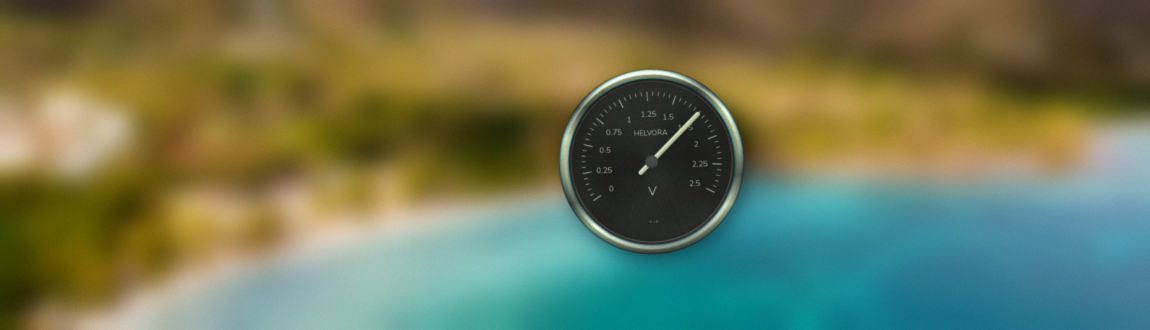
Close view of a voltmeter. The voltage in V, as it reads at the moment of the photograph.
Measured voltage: 1.75 V
